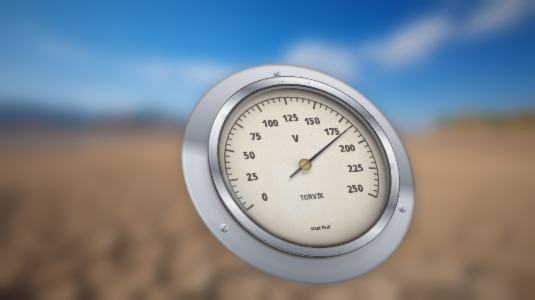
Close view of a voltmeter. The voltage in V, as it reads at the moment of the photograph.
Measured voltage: 185 V
